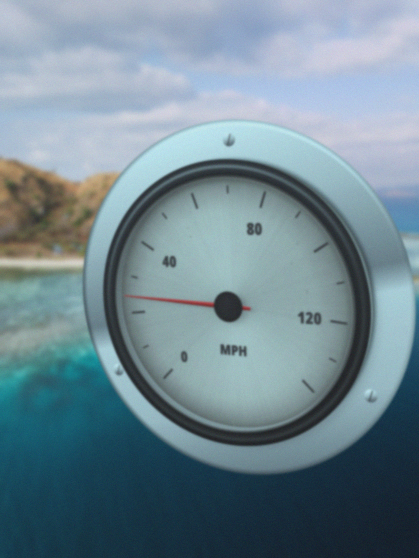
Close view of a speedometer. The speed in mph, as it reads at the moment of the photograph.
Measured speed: 25 mph
